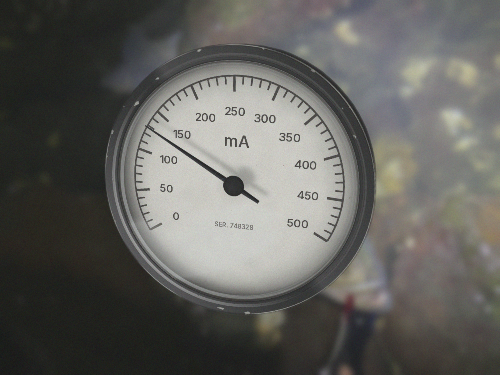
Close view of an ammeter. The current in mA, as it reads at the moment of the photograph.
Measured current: 130 mA
